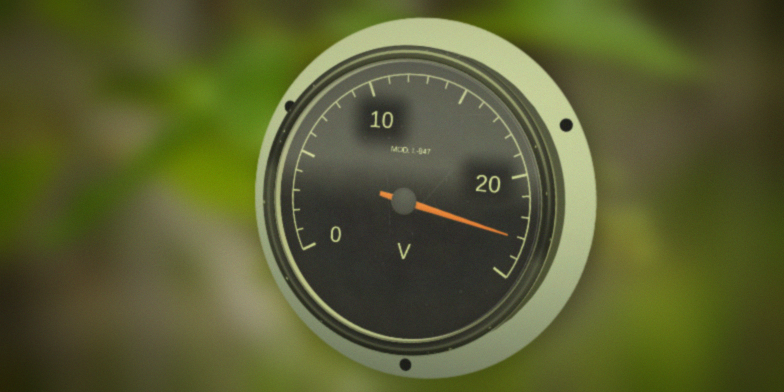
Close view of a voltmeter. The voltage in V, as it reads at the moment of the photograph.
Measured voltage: 23 V
